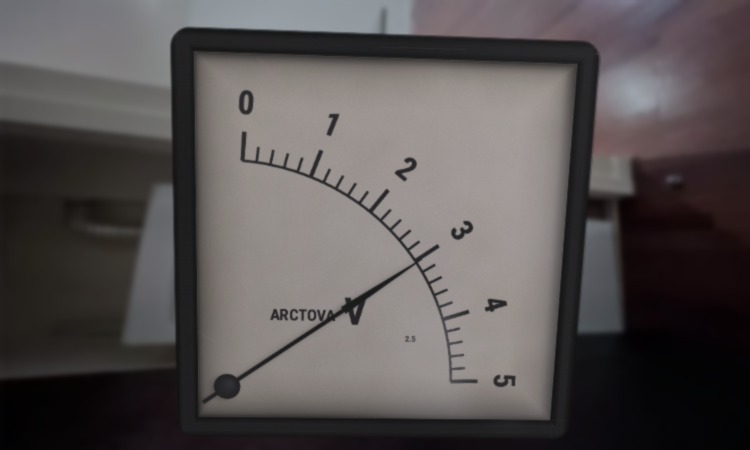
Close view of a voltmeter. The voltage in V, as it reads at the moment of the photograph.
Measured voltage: 3 V
